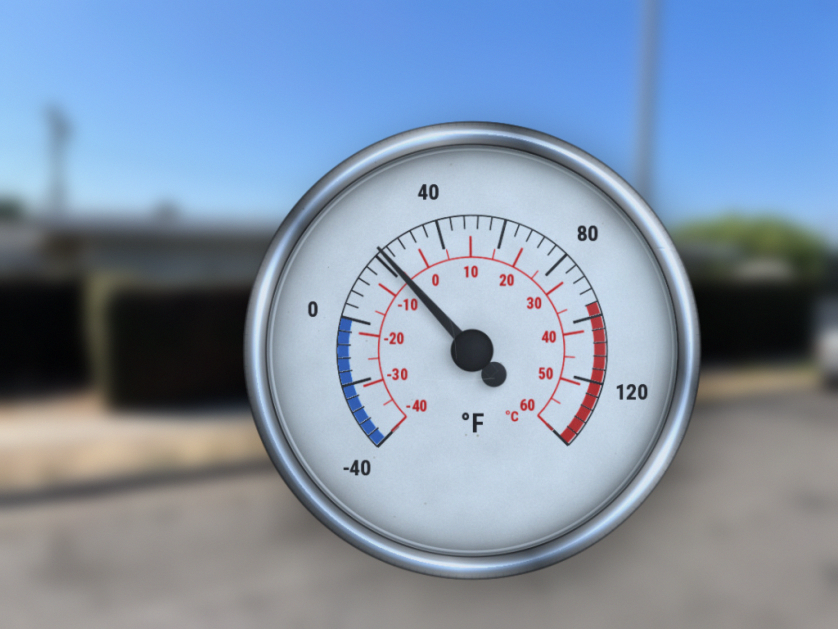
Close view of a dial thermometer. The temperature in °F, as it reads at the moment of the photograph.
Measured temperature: 22 °F
